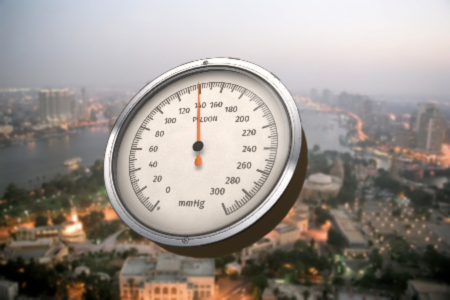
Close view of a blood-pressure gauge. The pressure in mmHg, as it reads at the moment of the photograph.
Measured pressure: 140 mmHg
